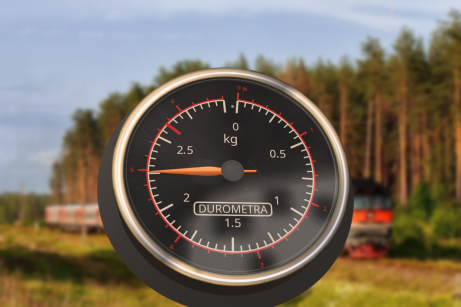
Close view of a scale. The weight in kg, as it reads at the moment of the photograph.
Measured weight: 2.25 kg
